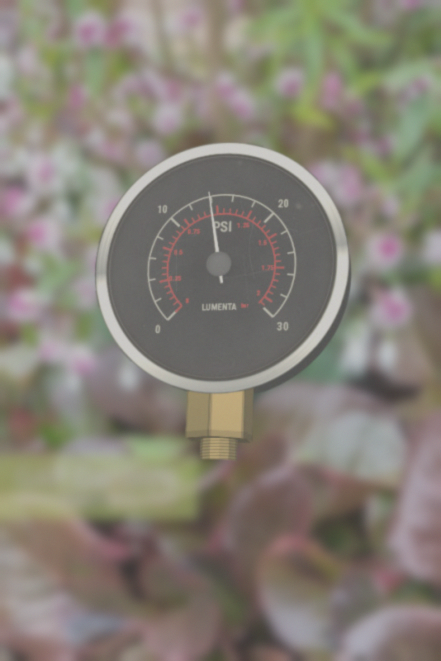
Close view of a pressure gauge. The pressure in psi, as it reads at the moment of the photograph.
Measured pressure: 14 psi
